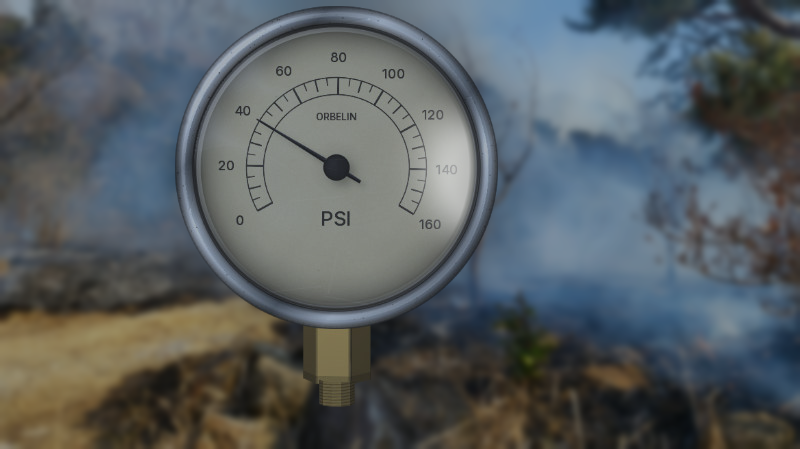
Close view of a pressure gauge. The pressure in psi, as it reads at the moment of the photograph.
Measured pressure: 40 psi
